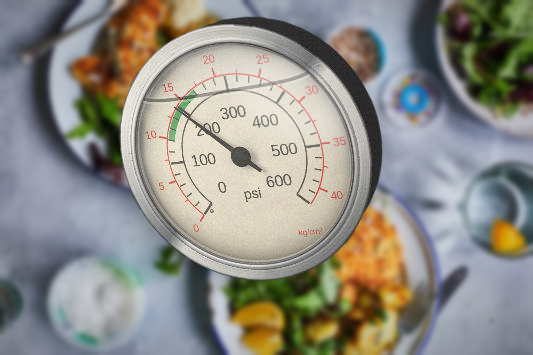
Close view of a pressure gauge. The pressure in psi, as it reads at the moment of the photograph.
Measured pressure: 200 psi
